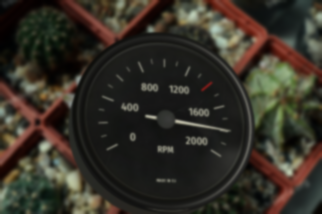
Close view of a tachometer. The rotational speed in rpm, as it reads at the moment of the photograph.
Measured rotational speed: 1800 rpm
